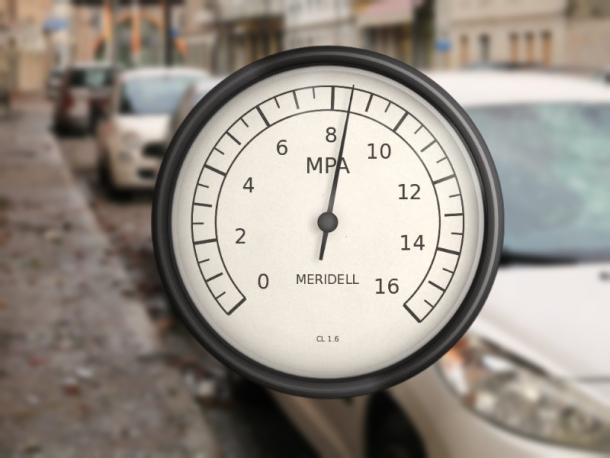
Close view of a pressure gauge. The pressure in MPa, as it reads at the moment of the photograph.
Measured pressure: 8.5 MPa
